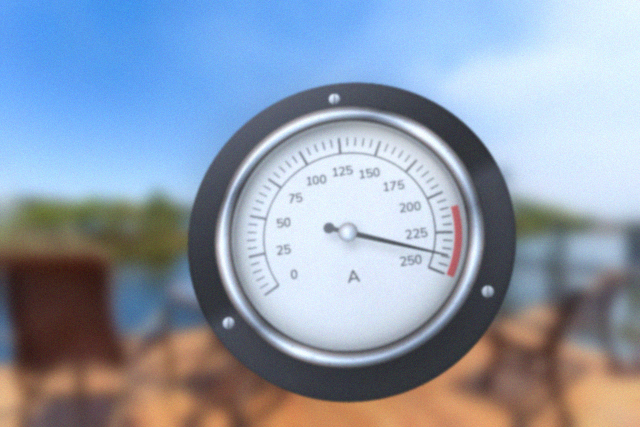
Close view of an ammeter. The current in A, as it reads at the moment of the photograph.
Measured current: 240 A
